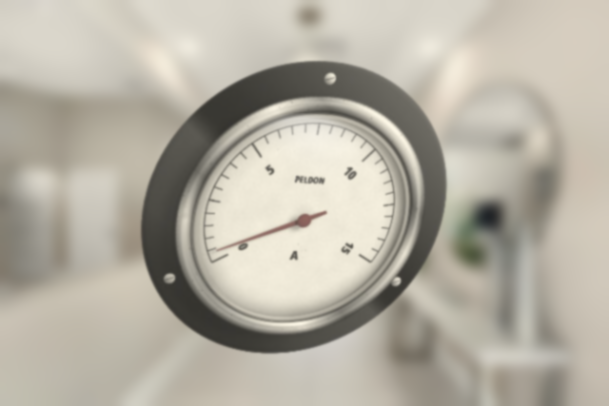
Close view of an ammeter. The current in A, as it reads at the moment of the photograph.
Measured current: 0.5 A
